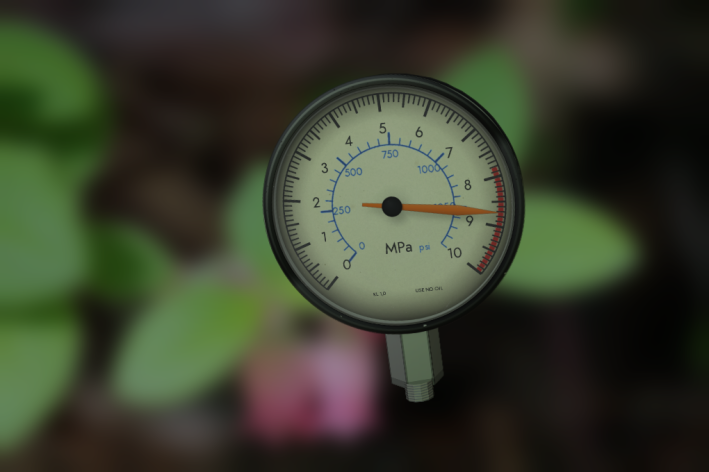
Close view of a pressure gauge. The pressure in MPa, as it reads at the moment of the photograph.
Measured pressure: 8.7 MPa
